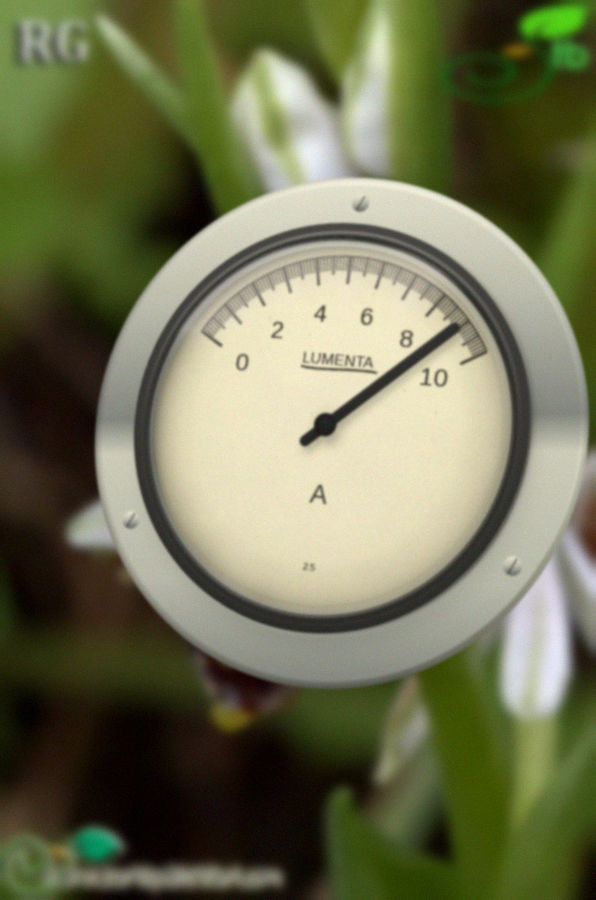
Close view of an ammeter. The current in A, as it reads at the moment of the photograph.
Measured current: 9 A
